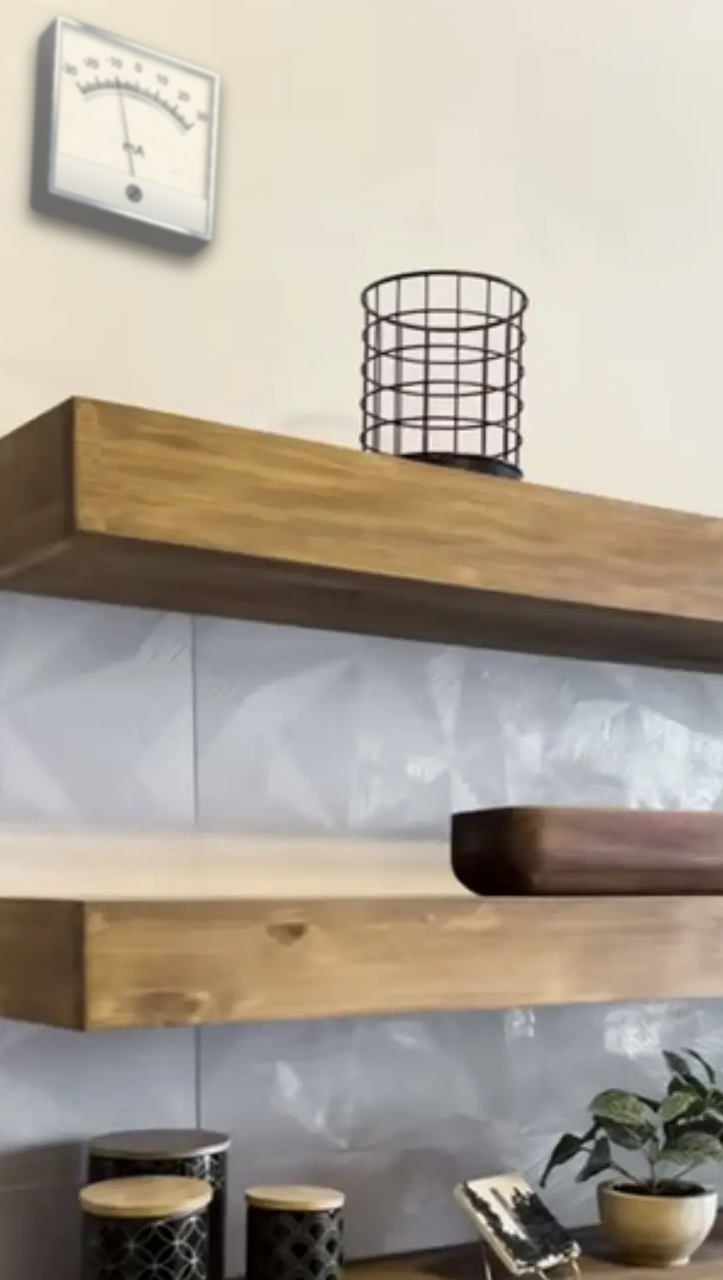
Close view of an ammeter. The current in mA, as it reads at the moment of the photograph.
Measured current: -10 mA
